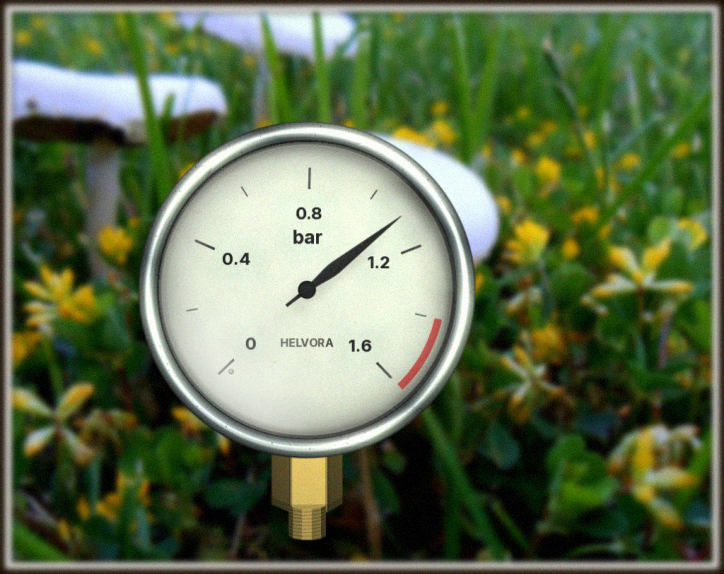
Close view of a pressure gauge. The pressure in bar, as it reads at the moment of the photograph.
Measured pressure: 1.1 bar
